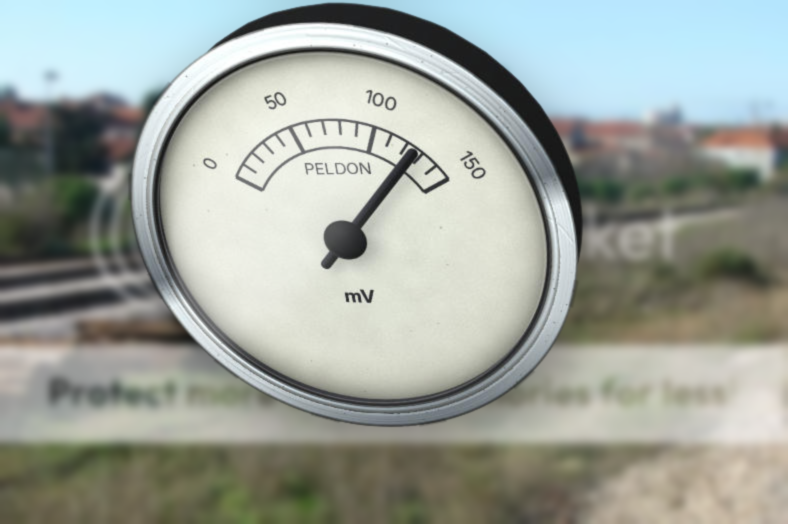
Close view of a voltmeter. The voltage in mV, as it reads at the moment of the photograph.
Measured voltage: 125 mV
